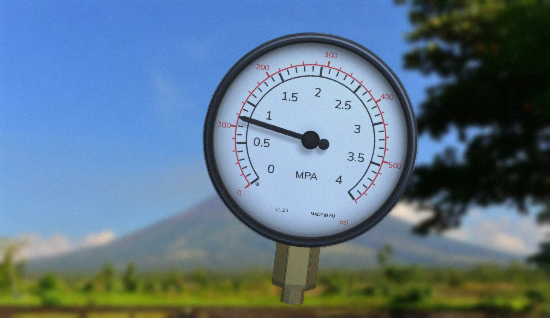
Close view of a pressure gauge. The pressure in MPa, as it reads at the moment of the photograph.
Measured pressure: 0.8 MPa
